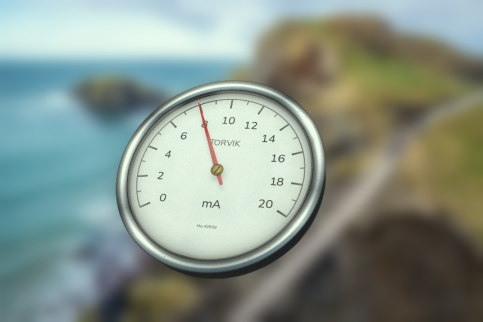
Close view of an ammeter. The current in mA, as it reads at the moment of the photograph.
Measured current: 8 mA
